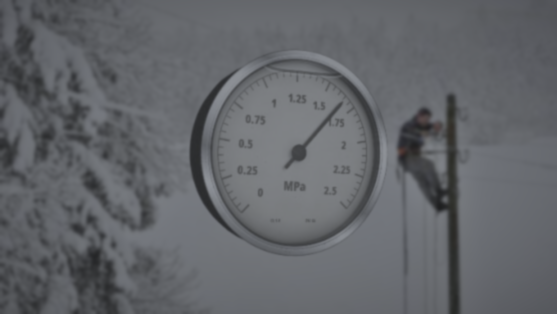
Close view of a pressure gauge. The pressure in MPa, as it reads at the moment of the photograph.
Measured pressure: 1.65 MPa
